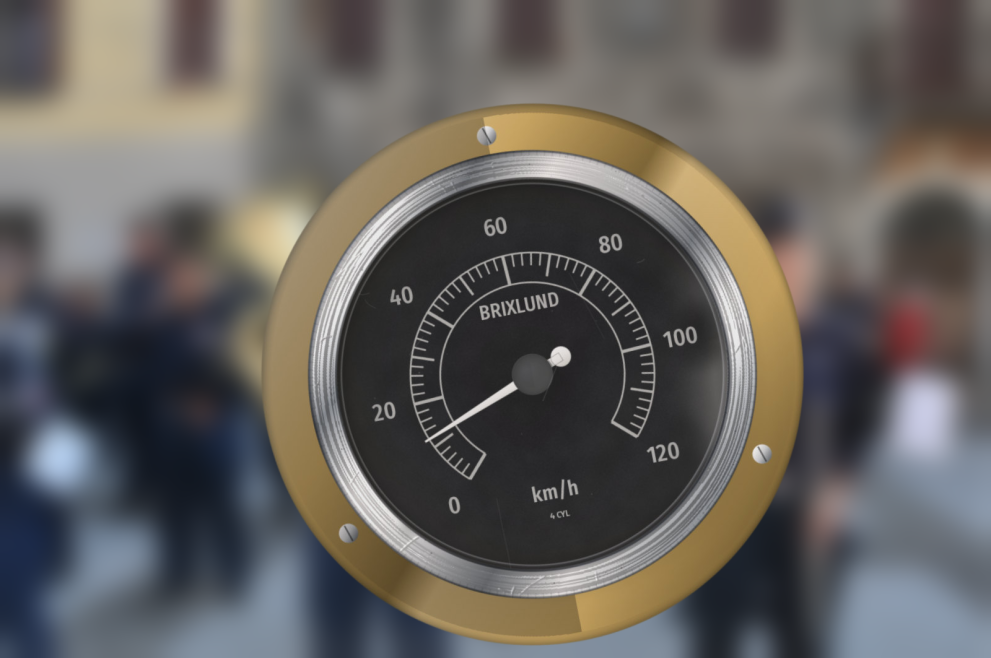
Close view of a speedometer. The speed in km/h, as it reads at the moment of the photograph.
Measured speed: 12 km/h
